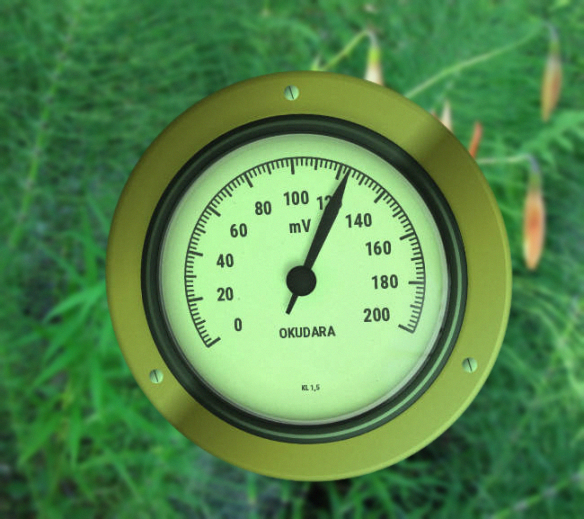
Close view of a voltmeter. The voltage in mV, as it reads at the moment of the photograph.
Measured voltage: 124 mV
